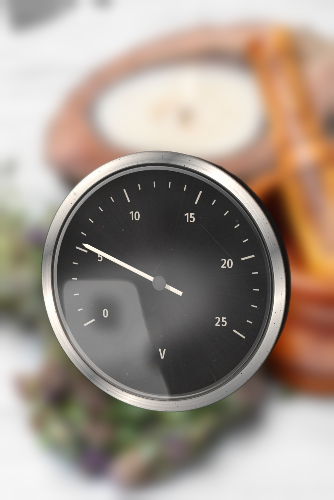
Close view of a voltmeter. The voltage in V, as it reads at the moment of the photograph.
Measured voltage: 5.5 V
